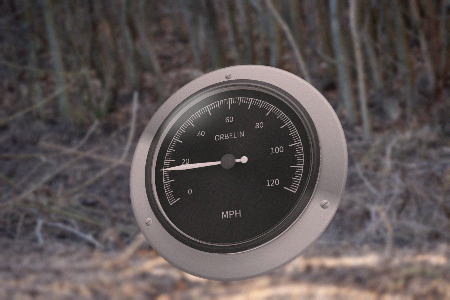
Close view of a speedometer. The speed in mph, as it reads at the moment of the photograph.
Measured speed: 15 mph
